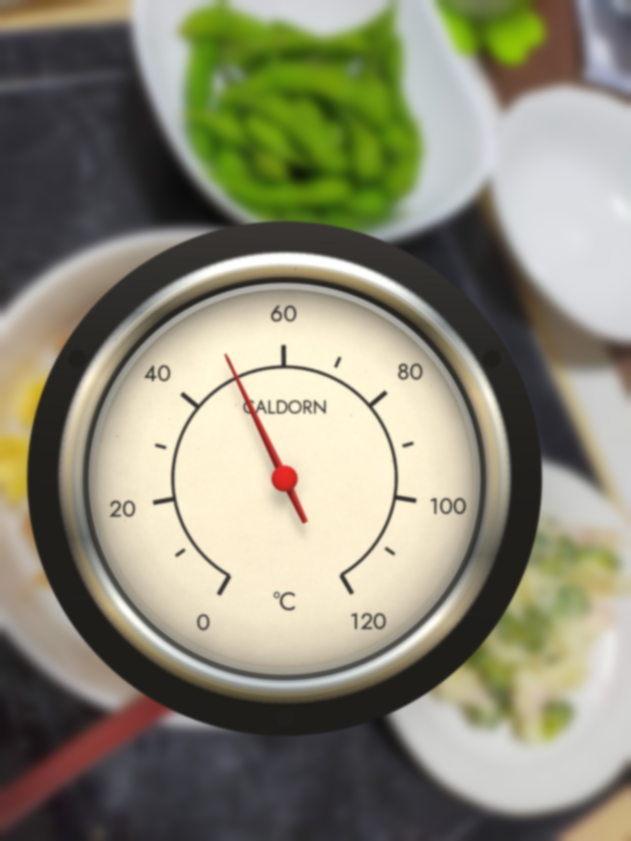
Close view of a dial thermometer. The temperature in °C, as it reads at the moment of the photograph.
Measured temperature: 50 °C
